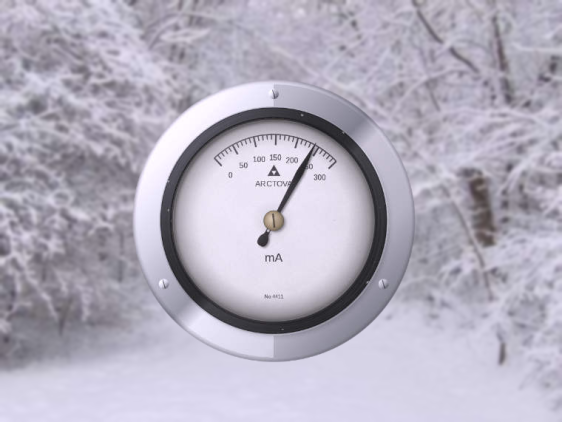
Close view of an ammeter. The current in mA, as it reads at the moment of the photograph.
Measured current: 240 mA
